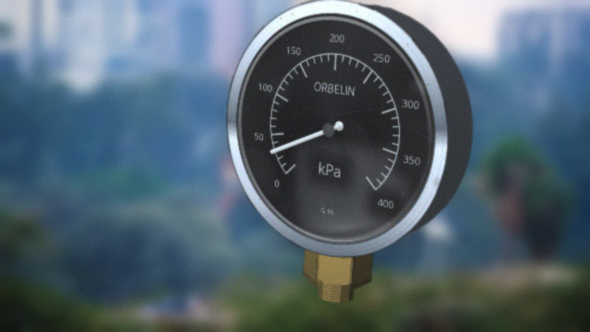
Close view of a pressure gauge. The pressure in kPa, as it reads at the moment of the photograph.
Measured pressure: 30 kPa
